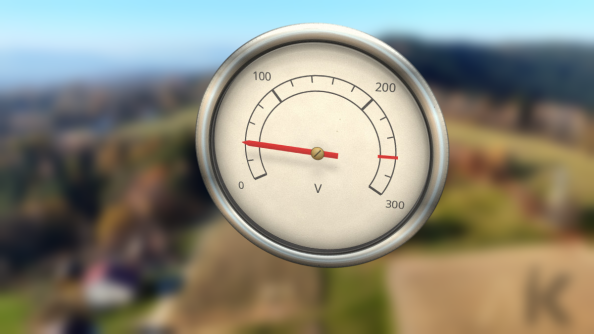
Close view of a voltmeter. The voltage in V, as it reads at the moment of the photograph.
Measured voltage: 40 V
